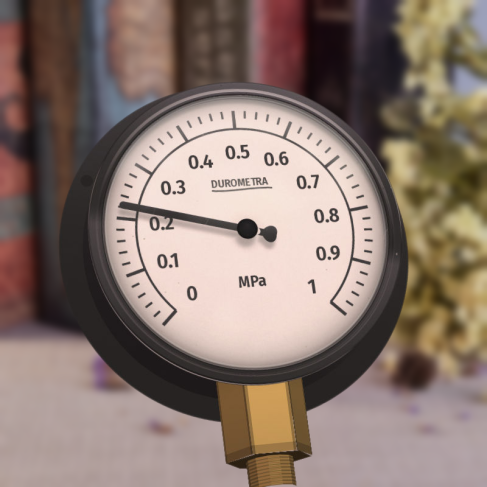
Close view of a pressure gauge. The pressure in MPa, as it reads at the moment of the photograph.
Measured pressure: 0.22 MPa
